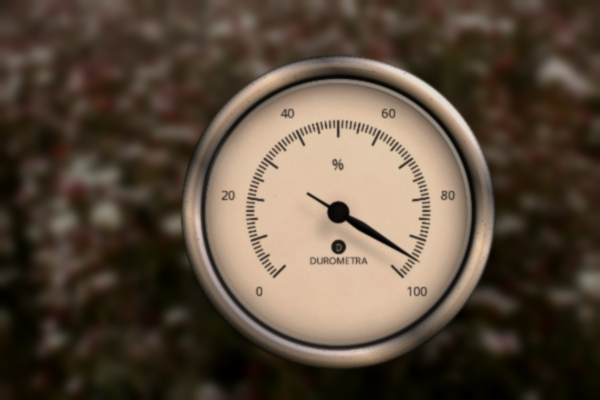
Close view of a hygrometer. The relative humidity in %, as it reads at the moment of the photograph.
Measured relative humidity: 95 %
